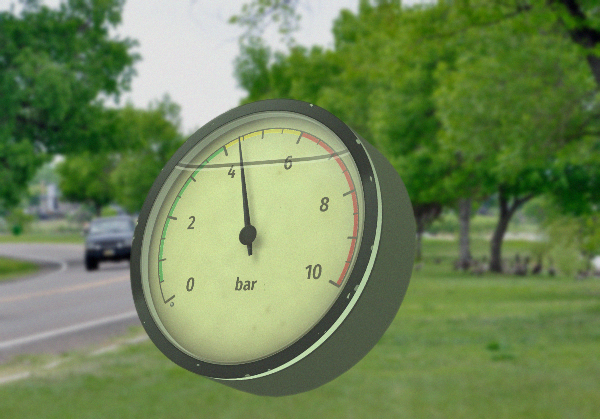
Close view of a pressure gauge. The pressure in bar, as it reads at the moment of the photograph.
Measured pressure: 4.5 bar
